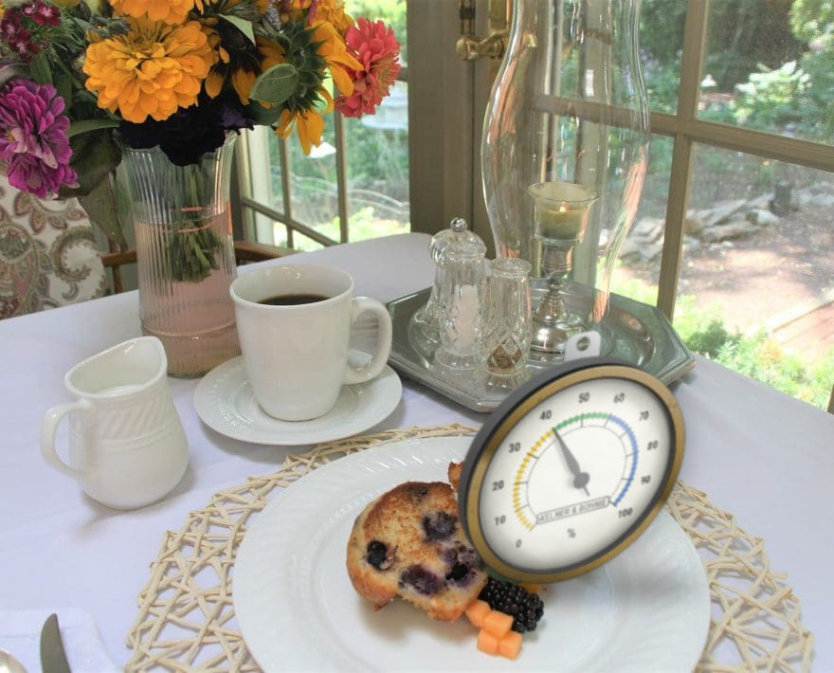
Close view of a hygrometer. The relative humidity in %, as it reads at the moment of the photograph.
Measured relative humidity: 40 %
